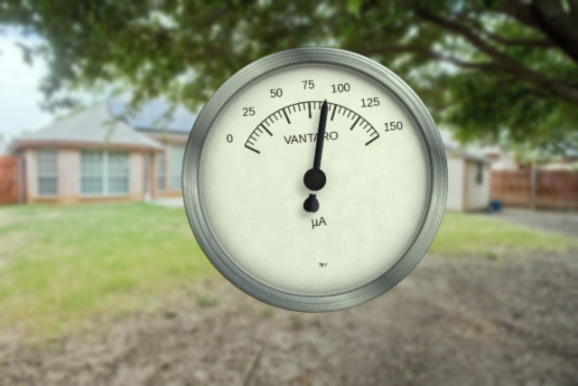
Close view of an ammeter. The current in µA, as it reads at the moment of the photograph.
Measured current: 90 µA
